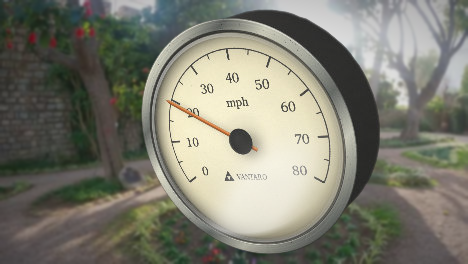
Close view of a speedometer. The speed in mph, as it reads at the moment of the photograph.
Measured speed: 20 mph
